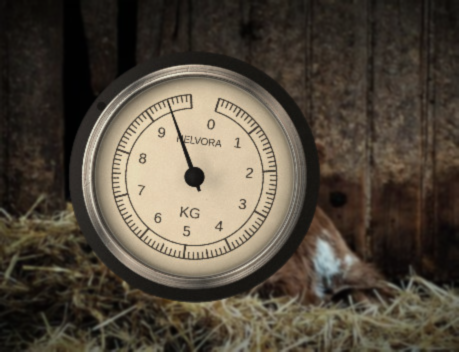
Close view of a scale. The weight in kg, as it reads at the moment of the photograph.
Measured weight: 9.5 kg
